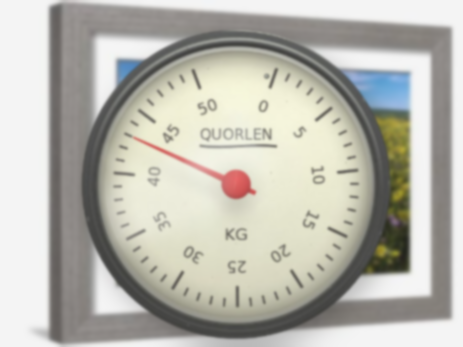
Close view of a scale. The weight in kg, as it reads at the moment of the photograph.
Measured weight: 43 kg
